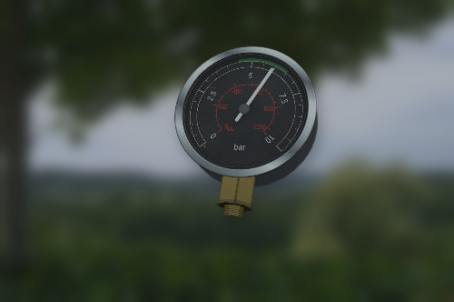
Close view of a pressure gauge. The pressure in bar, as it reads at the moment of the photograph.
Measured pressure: 6 bar
